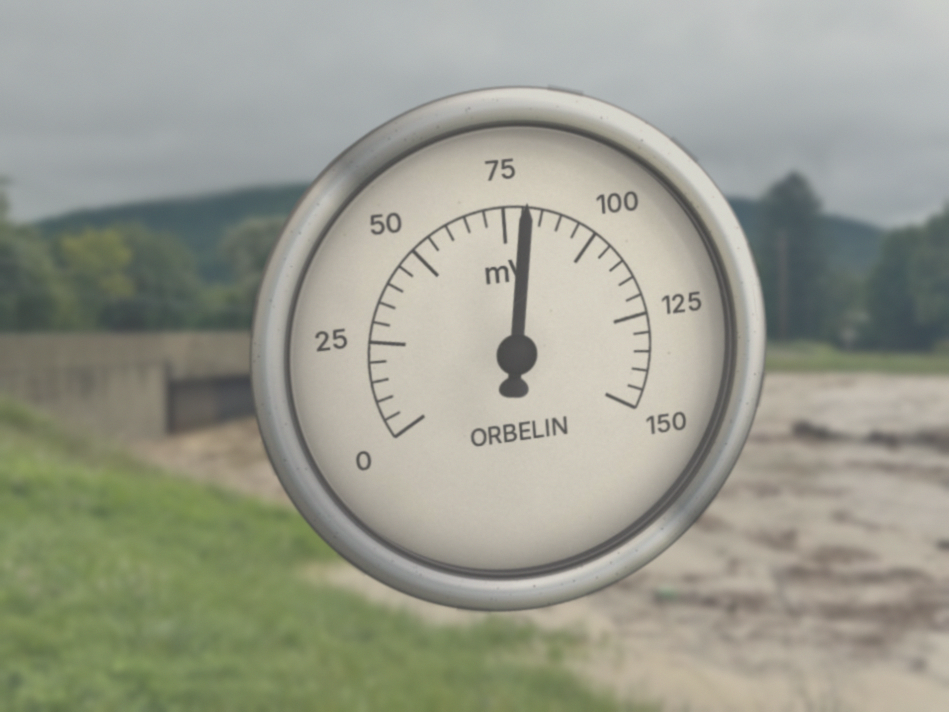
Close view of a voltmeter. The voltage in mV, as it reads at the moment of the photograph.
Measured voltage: 80 mV
